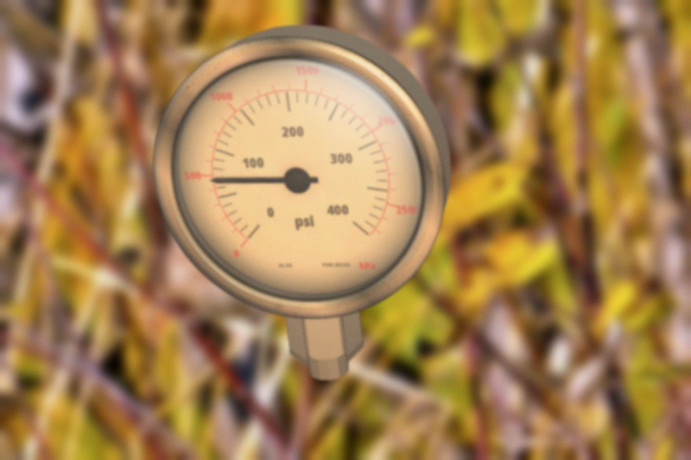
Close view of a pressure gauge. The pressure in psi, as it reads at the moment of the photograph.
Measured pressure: 70 psi
